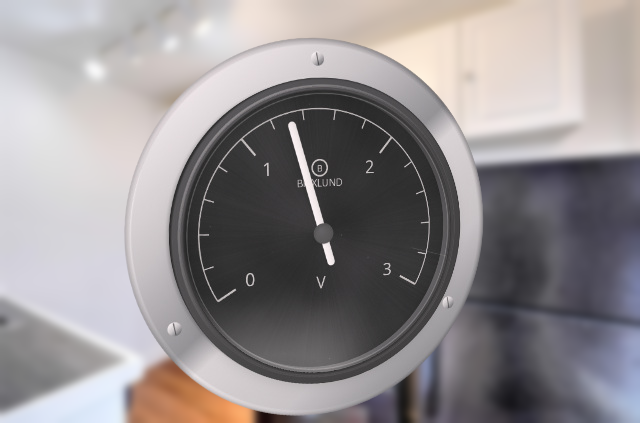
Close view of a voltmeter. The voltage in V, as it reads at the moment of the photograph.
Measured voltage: 1.3 V
